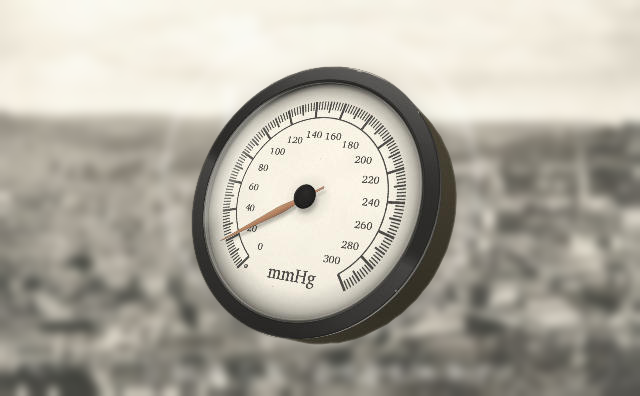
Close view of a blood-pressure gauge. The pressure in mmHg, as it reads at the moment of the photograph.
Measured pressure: 20 mmHg
